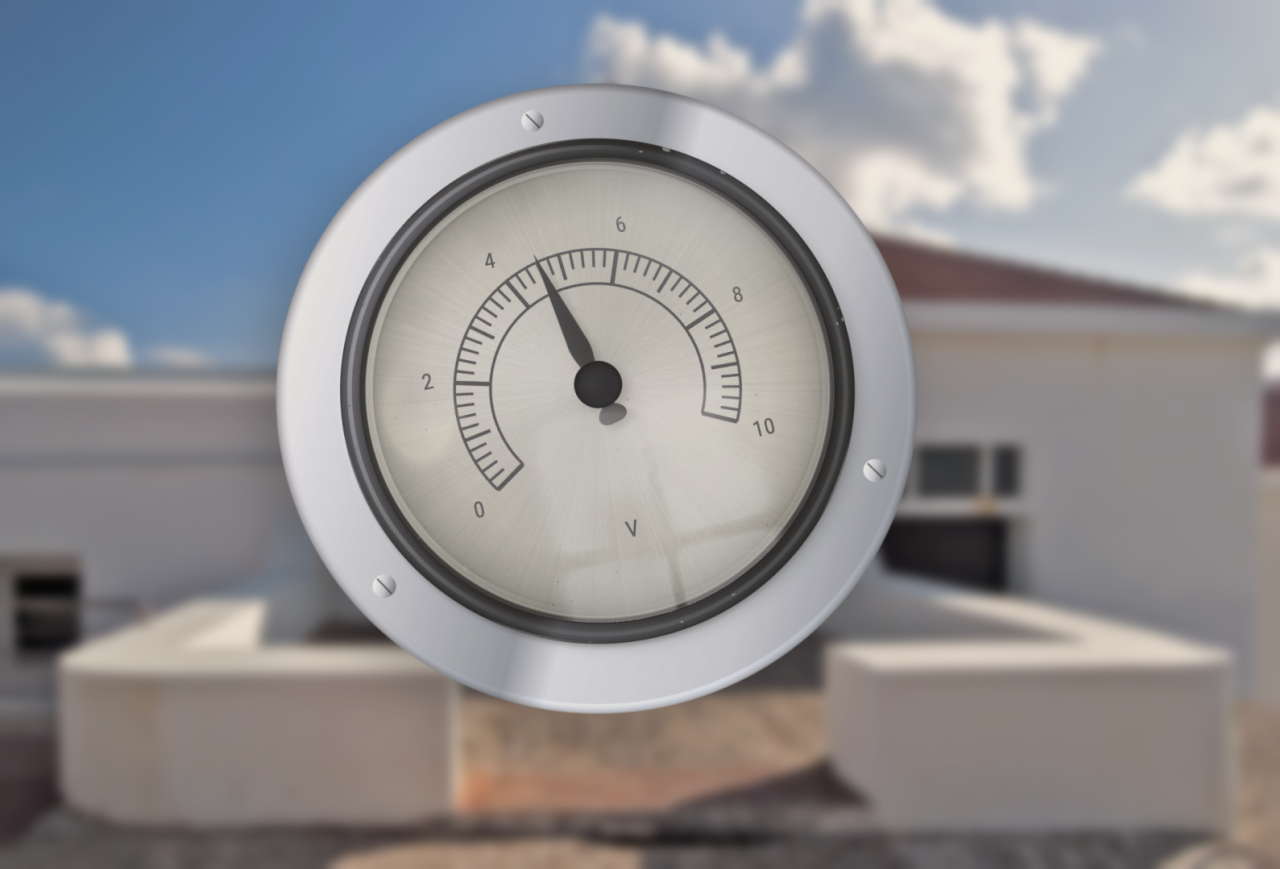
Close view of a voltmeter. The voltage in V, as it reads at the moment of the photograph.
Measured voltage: 4.6 V
